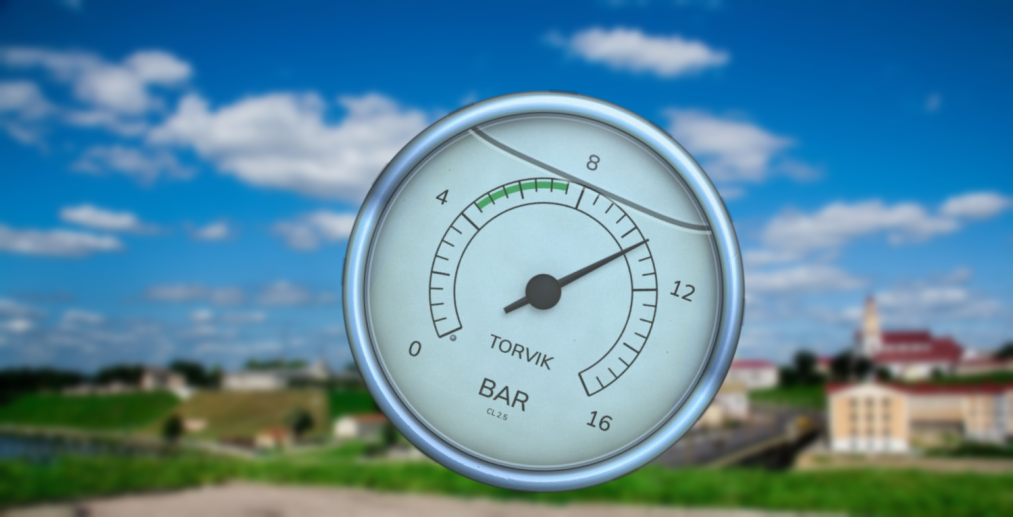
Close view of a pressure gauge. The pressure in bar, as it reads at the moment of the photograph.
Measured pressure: 10.5 bar
